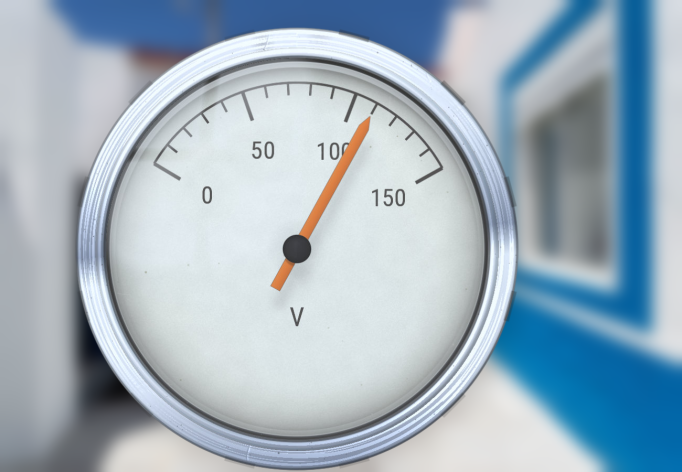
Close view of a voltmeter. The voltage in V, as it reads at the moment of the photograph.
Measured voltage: 110 V
